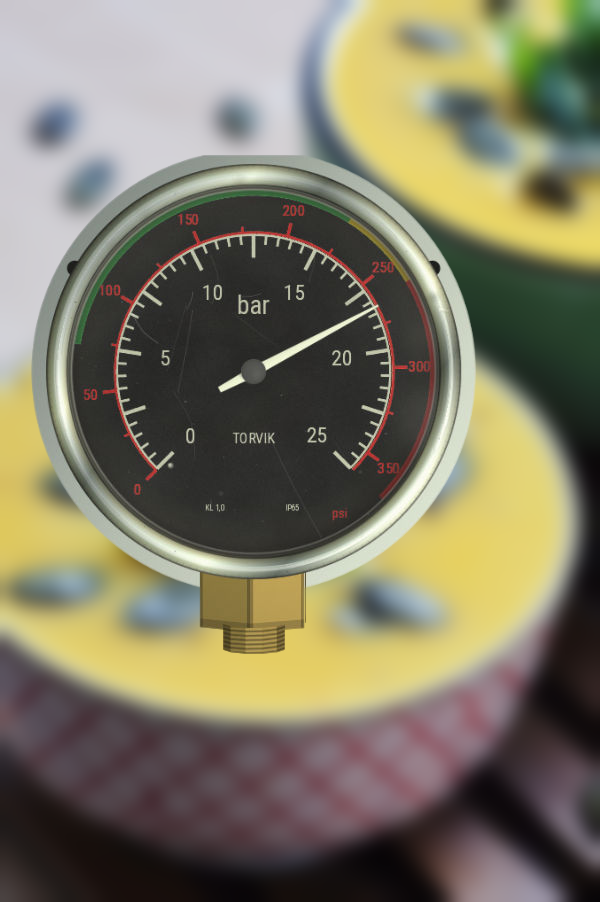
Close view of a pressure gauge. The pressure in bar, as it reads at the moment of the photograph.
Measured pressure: 18.25 bar
